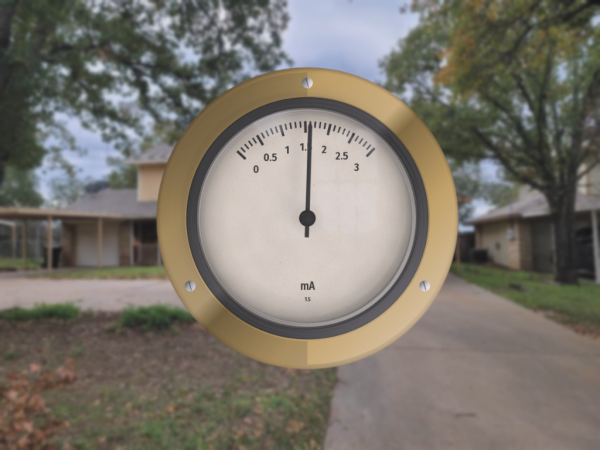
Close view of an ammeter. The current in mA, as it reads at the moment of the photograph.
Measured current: 1.6 mA
